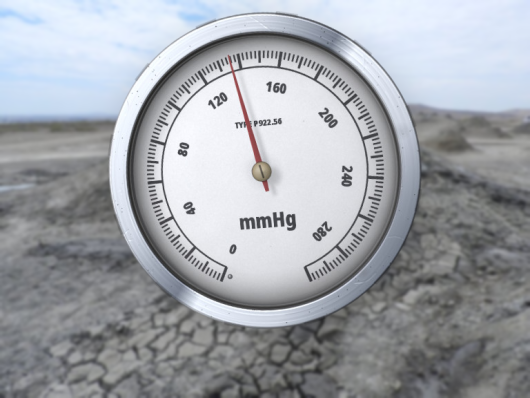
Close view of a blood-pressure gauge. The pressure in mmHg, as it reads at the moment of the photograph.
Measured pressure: 136 mmHg
